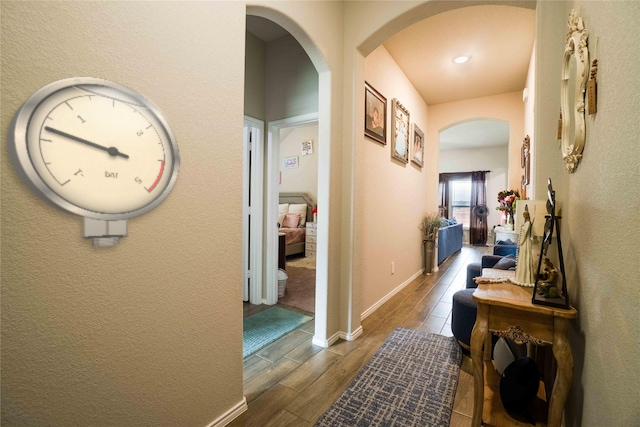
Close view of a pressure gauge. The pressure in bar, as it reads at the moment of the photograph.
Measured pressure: 0.25 bar
